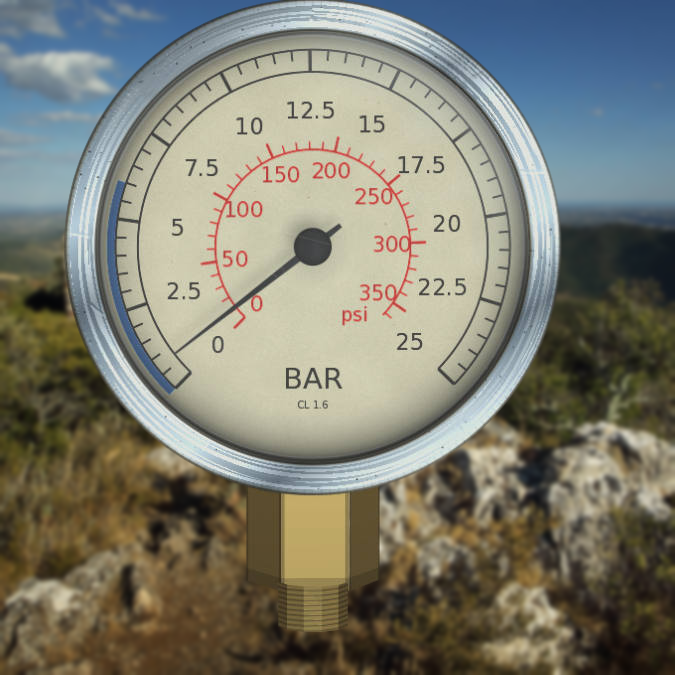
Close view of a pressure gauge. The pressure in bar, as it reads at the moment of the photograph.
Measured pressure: 0.75 bar
